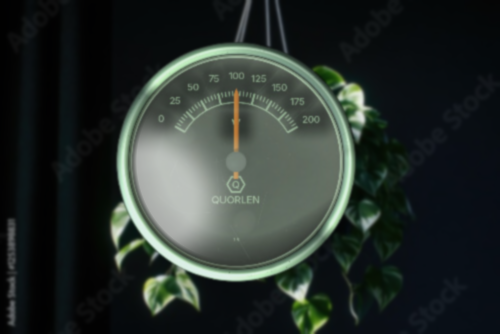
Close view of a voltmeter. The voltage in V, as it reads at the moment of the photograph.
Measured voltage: 100 V
